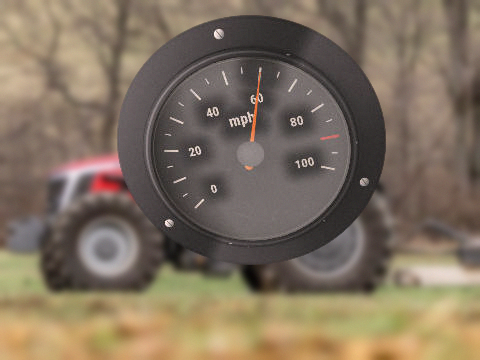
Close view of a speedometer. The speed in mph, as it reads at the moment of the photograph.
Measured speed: 60 mph
